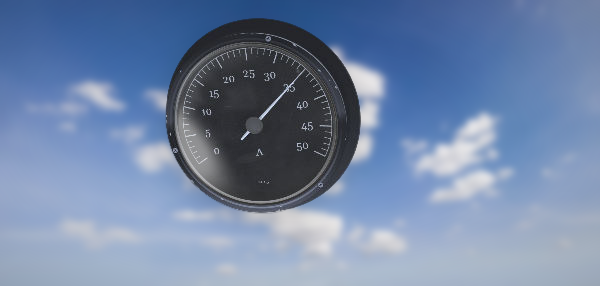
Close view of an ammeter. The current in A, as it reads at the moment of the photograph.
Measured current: 35 A
